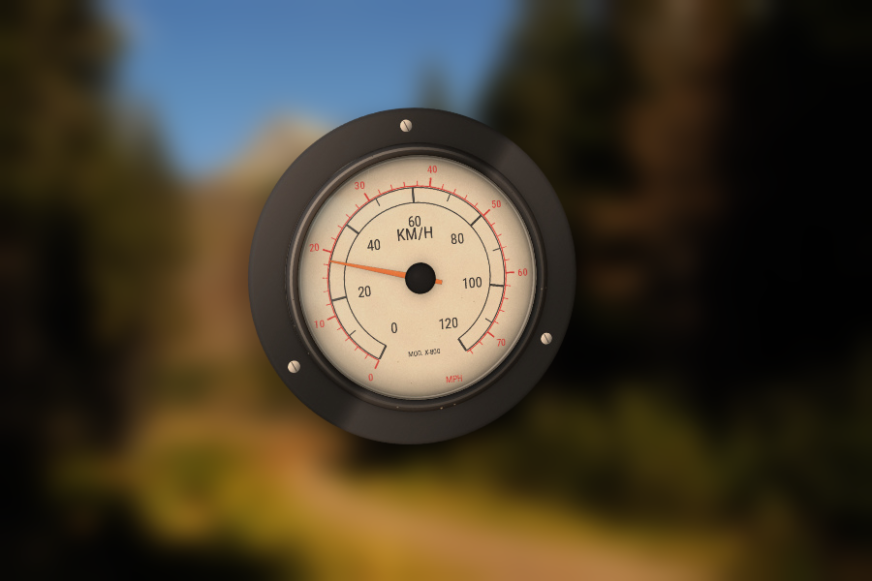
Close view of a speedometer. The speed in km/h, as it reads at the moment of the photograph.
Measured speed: 30 km/h
